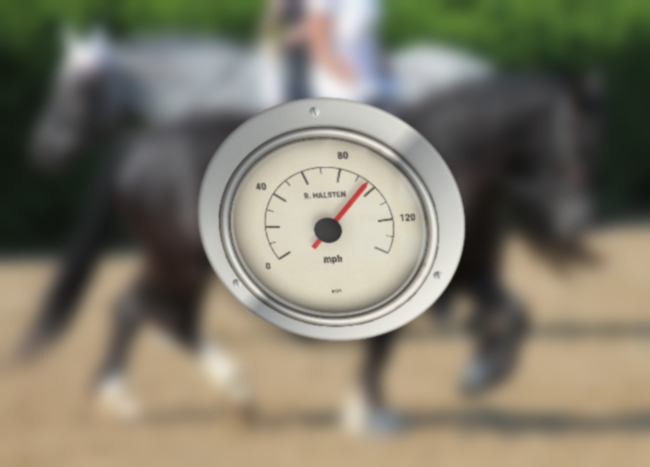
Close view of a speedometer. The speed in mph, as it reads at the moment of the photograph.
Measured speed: 95 mph
